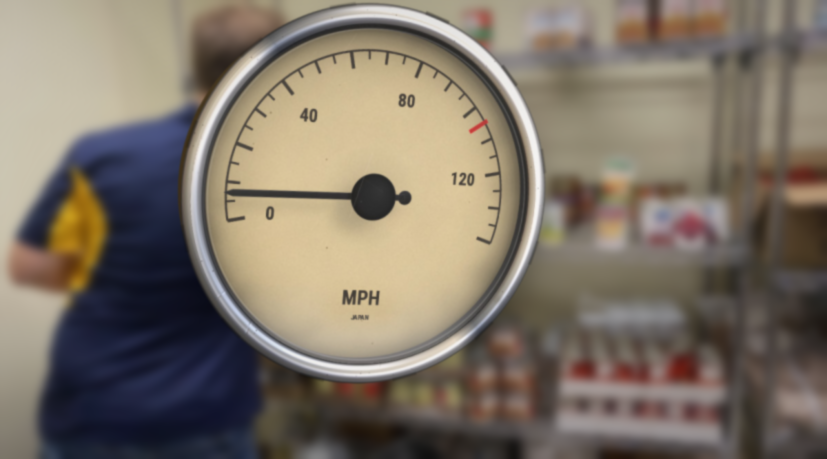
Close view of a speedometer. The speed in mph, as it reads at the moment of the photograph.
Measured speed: 7.5 mph
